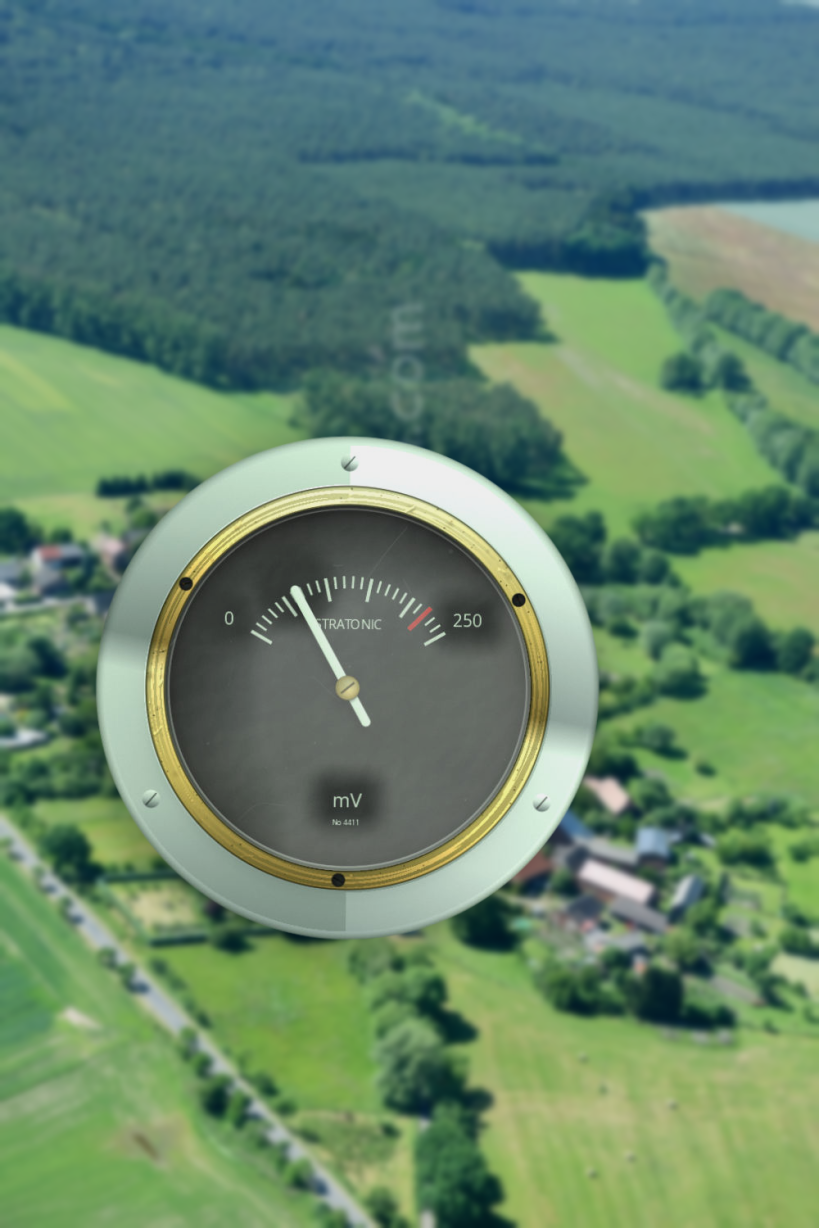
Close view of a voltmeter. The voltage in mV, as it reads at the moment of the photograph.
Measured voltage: 65 mV
